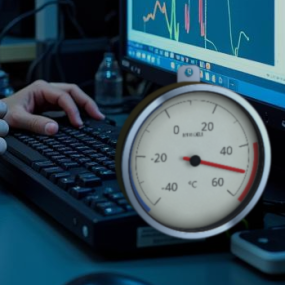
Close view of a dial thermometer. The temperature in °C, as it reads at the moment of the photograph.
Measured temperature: 50 °C
